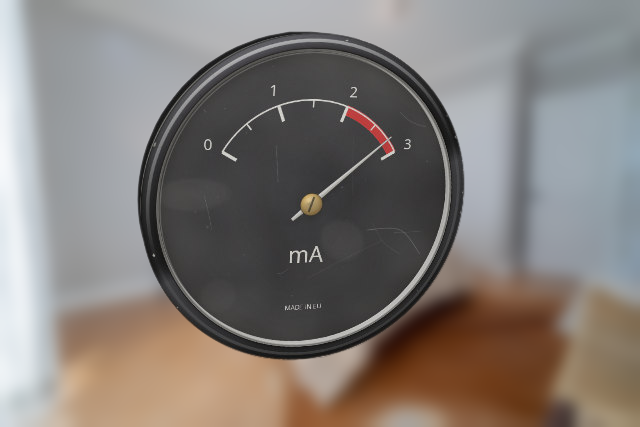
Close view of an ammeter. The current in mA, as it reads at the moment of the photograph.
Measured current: 2.75 mA
